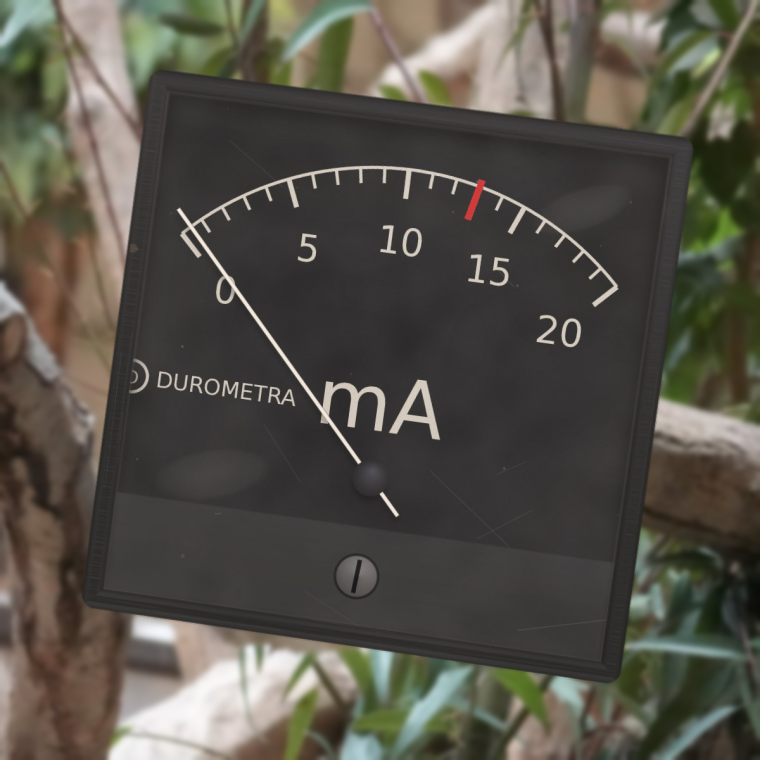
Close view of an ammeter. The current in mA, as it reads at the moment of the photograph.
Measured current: 0.5 mA
